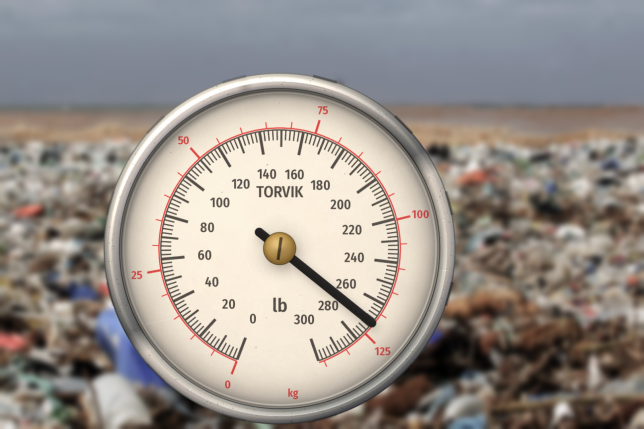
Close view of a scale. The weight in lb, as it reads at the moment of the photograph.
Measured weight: 270 lb
